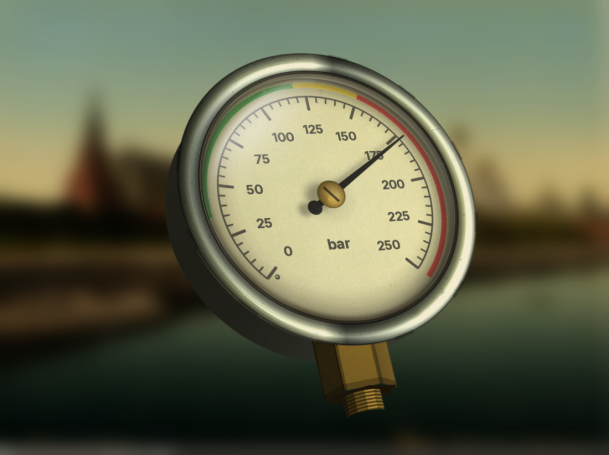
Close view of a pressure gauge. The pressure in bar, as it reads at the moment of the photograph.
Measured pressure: 177.5 bar
